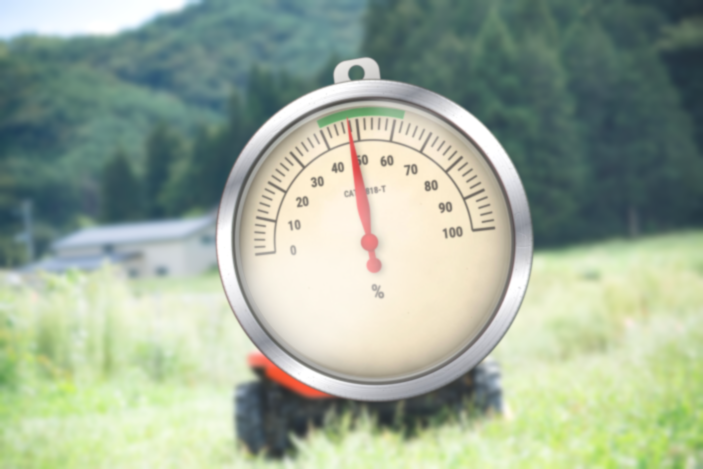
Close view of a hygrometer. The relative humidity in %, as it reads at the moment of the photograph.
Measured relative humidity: 48 %
